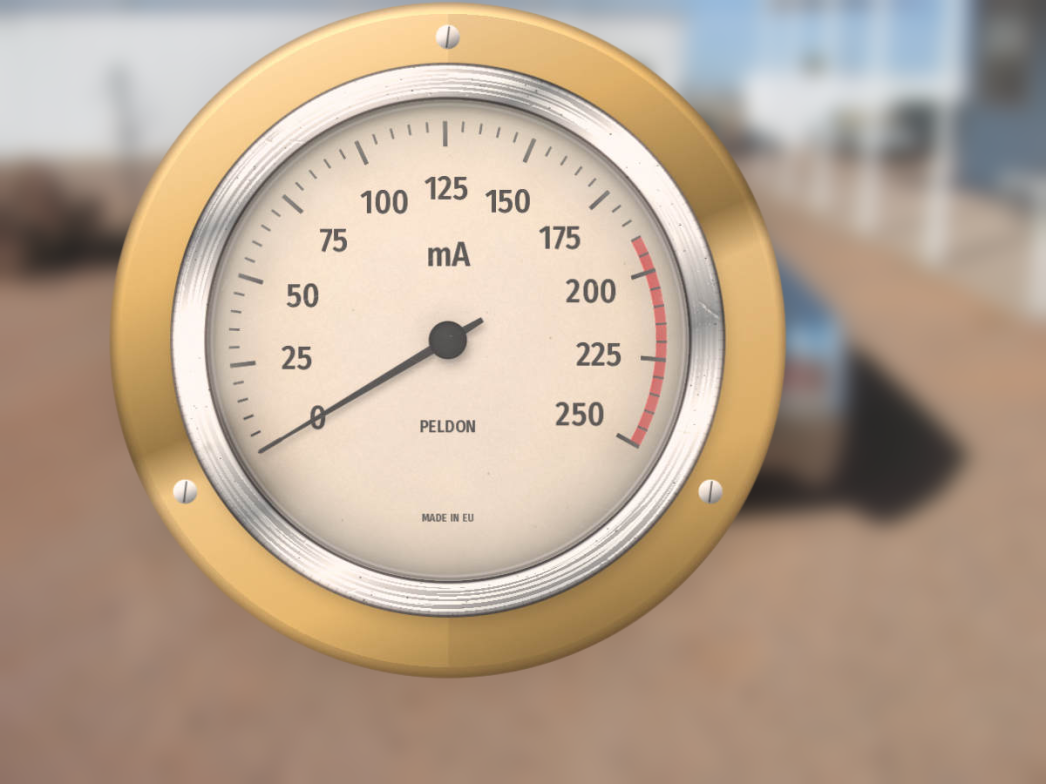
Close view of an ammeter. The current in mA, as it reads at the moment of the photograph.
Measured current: 0 mA
